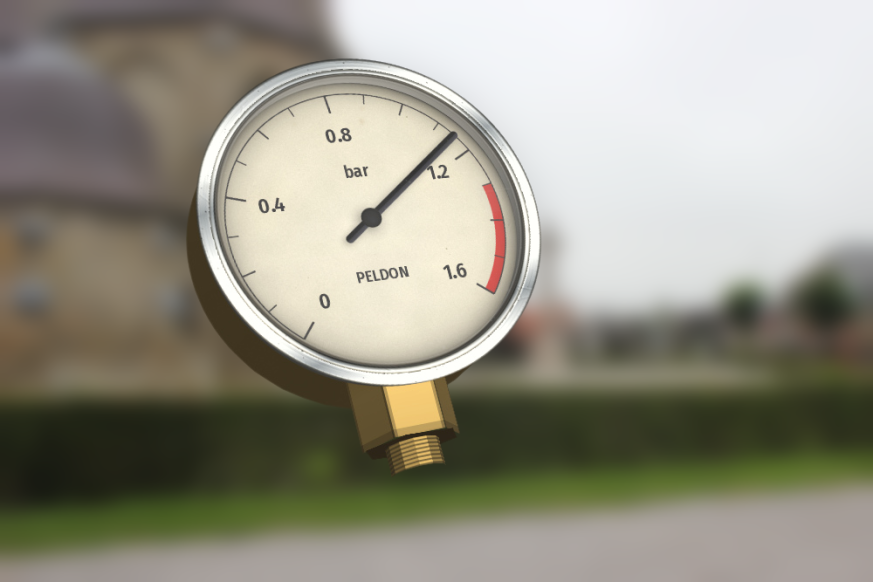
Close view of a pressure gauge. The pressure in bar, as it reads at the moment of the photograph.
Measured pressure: 1.15 bar
